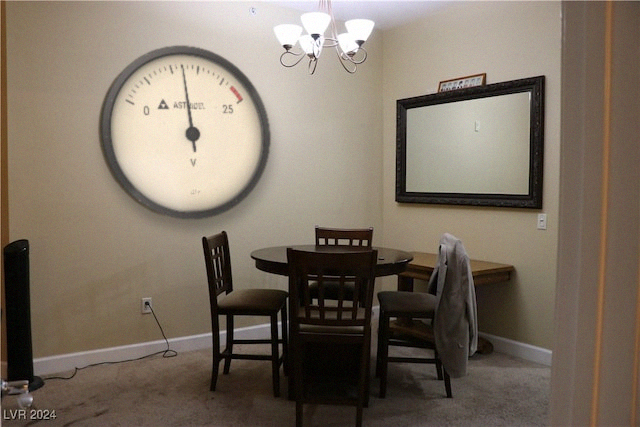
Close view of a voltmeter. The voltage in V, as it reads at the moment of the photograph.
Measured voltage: 12 V
